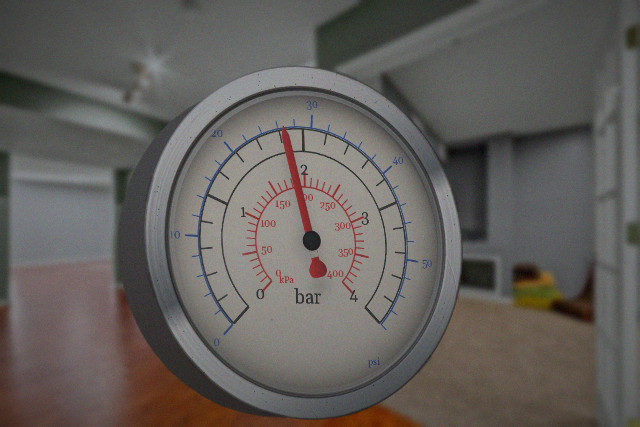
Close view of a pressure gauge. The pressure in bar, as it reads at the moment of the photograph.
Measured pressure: 1.8 bar
